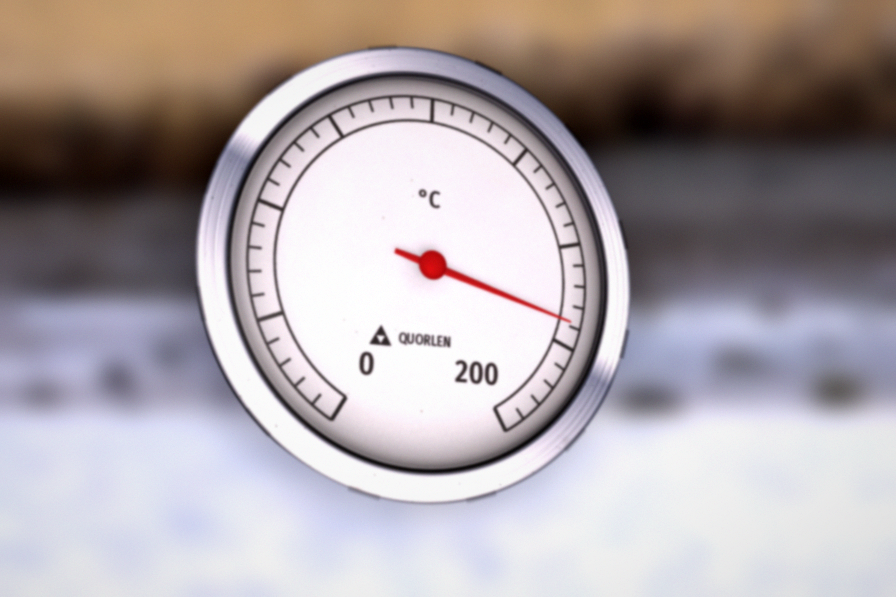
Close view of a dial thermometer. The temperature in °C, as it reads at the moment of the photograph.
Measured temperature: 170 °C
